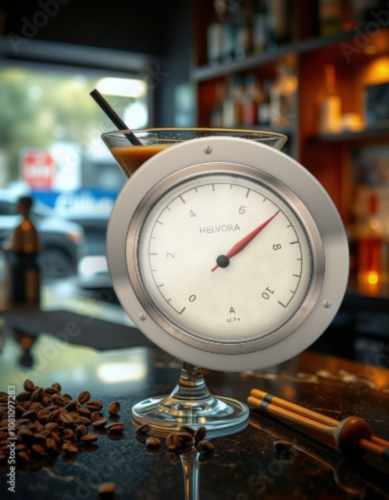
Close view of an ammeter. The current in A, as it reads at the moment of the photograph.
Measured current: 7 A
